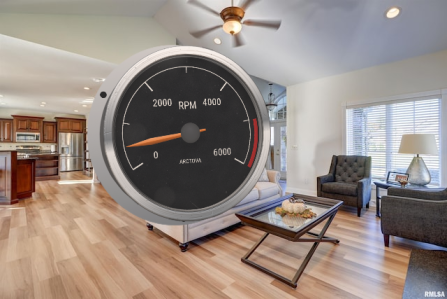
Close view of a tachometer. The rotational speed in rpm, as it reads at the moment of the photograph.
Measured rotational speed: 500 rpm
